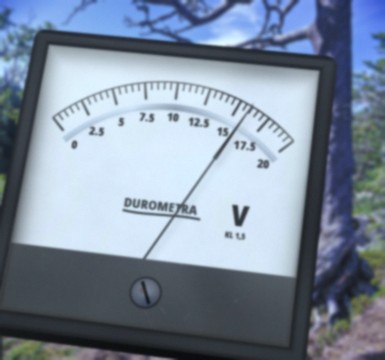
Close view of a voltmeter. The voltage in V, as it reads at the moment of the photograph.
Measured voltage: 16 V
